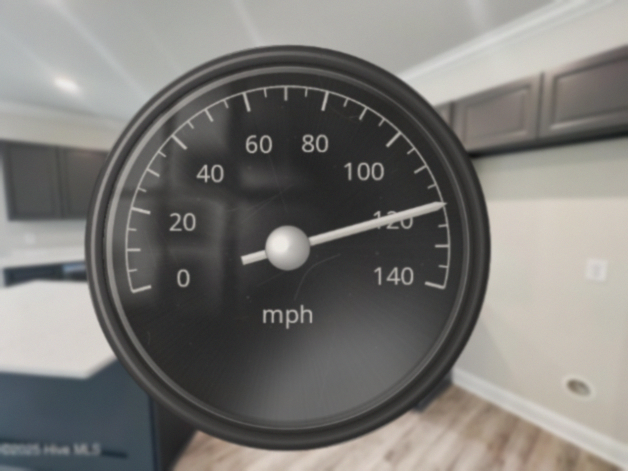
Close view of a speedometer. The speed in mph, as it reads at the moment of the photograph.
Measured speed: 120 mph
